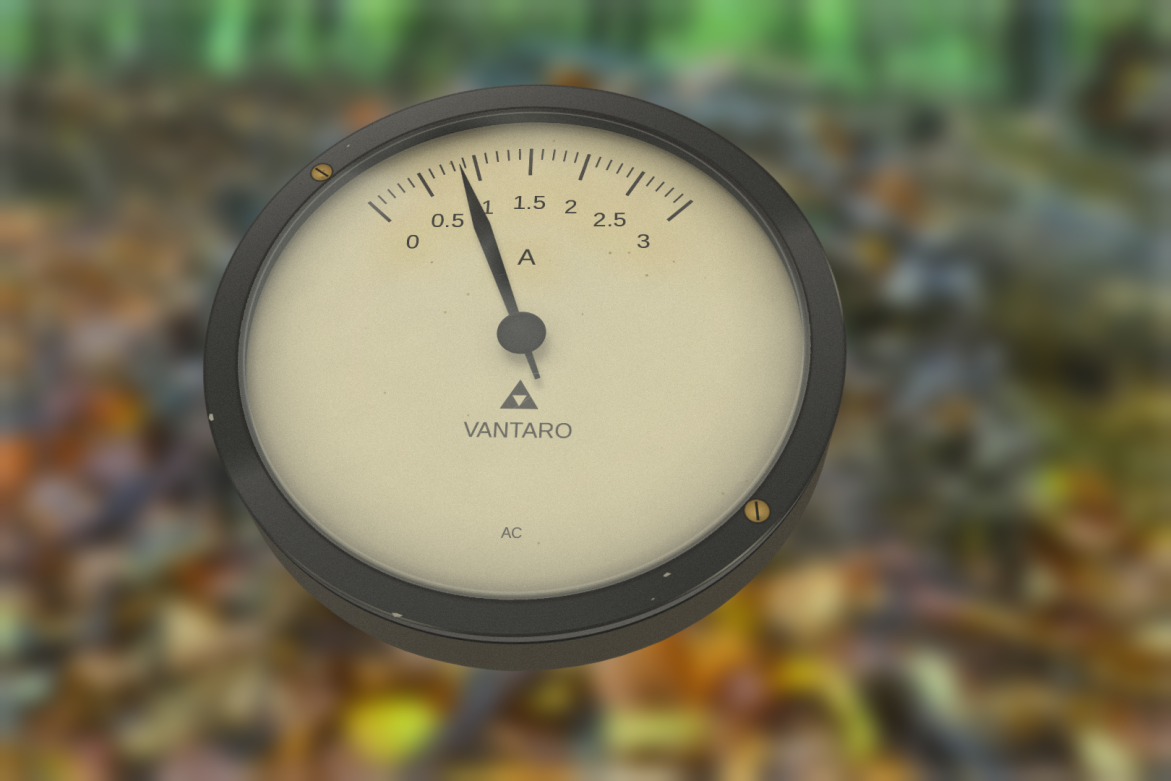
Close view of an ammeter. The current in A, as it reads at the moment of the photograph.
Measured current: 0.85 A
